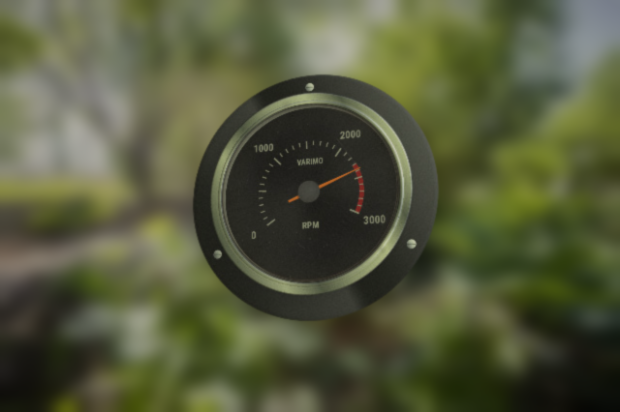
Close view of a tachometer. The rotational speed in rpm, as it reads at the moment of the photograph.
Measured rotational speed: 2400 rpm
